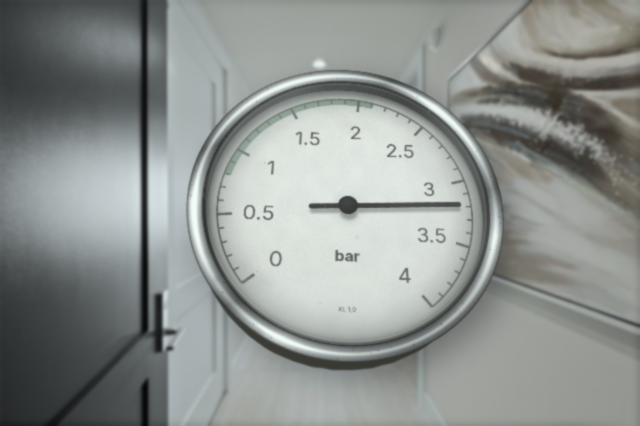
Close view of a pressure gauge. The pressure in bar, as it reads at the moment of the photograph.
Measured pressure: 3.2 bar
